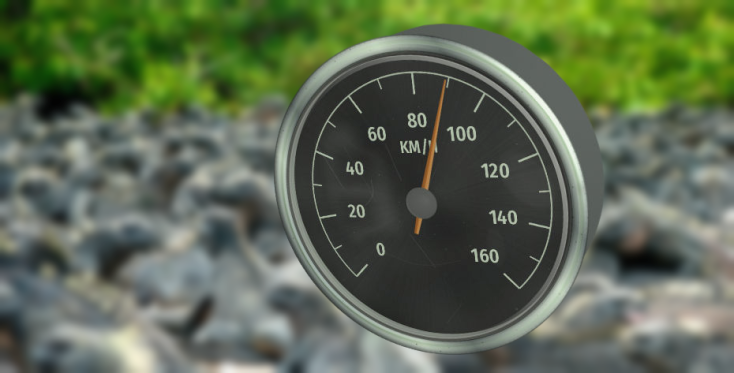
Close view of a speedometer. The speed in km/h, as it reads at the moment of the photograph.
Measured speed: 90 km/h
